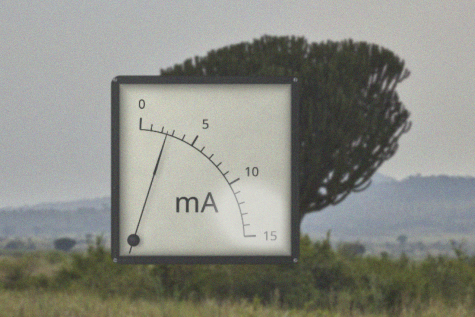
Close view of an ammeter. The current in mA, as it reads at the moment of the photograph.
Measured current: 2.5 mA
